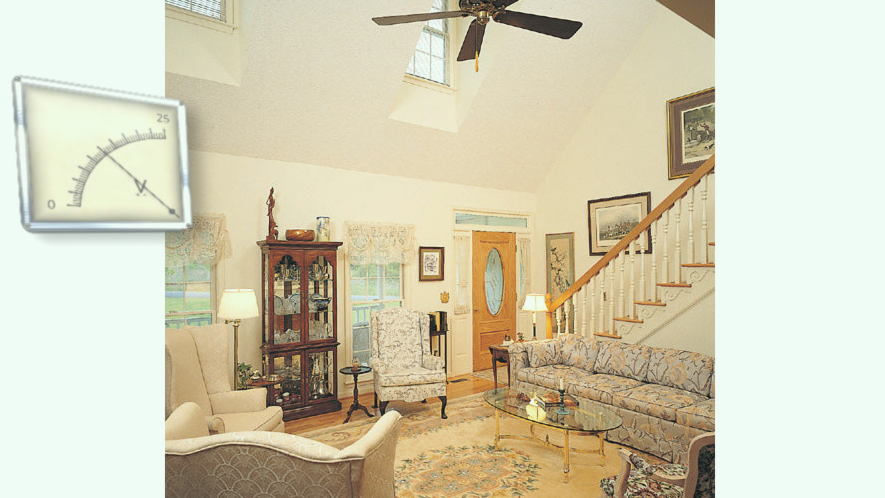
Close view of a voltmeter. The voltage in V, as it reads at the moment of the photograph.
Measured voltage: 12.5 V
